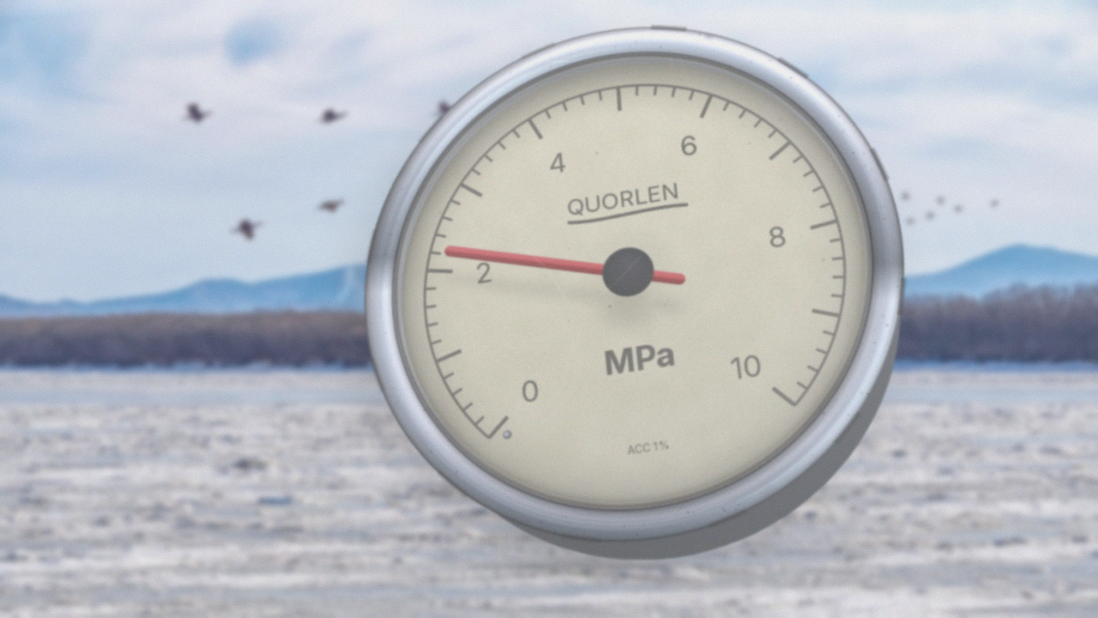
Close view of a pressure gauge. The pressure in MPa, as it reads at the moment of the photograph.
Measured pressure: 2.2 MPa
